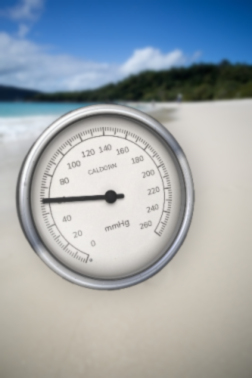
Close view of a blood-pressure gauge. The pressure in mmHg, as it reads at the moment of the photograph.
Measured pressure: 60 mmHg
